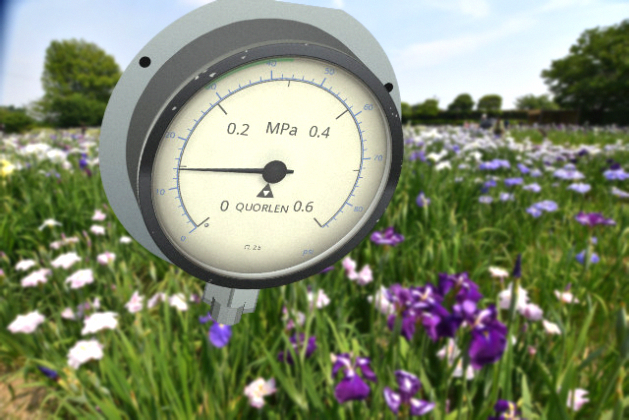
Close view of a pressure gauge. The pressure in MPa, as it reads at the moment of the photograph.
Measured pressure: 0.1 MPa
